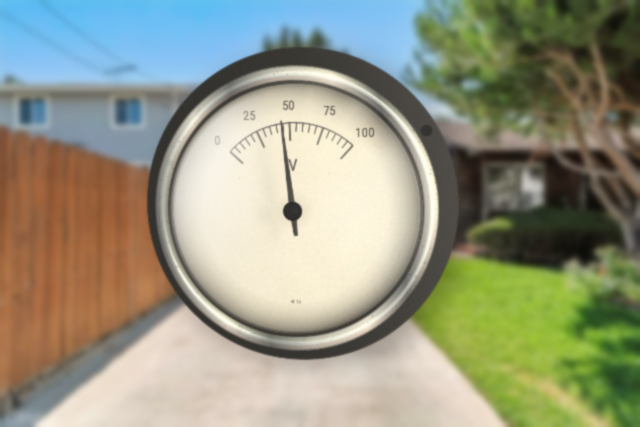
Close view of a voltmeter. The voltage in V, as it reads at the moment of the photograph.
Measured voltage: 45 V
